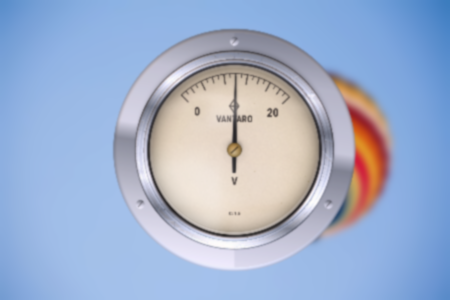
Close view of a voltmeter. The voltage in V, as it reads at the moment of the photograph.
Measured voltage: 10 V
